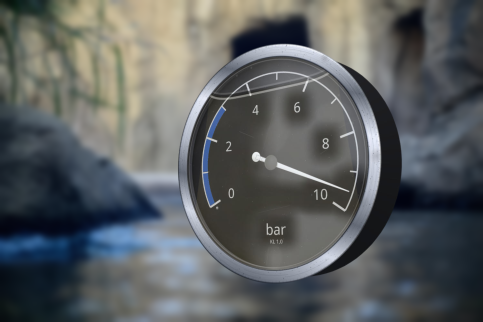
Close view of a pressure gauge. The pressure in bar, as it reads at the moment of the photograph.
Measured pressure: 9.5 bar
